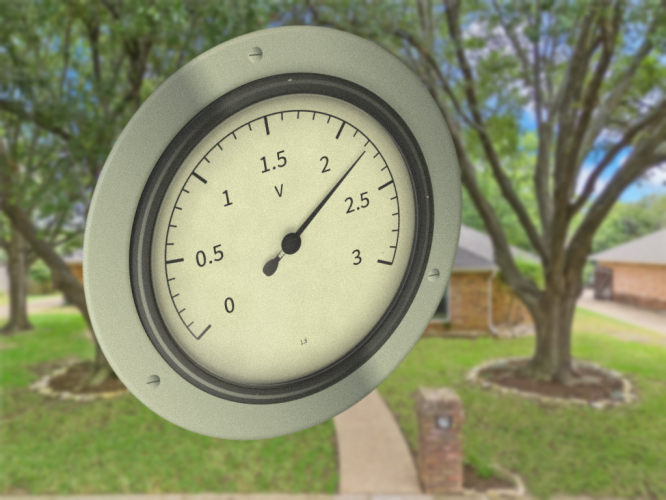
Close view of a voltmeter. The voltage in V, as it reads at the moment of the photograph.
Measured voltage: 2.2 V
